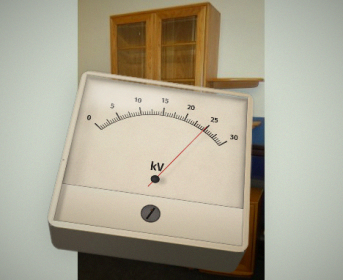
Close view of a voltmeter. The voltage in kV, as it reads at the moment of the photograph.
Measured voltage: 25 kV
